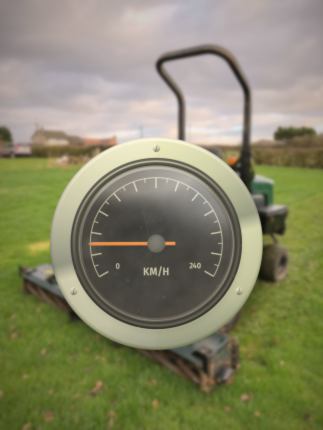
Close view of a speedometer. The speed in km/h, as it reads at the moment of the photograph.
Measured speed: 30 km/h
